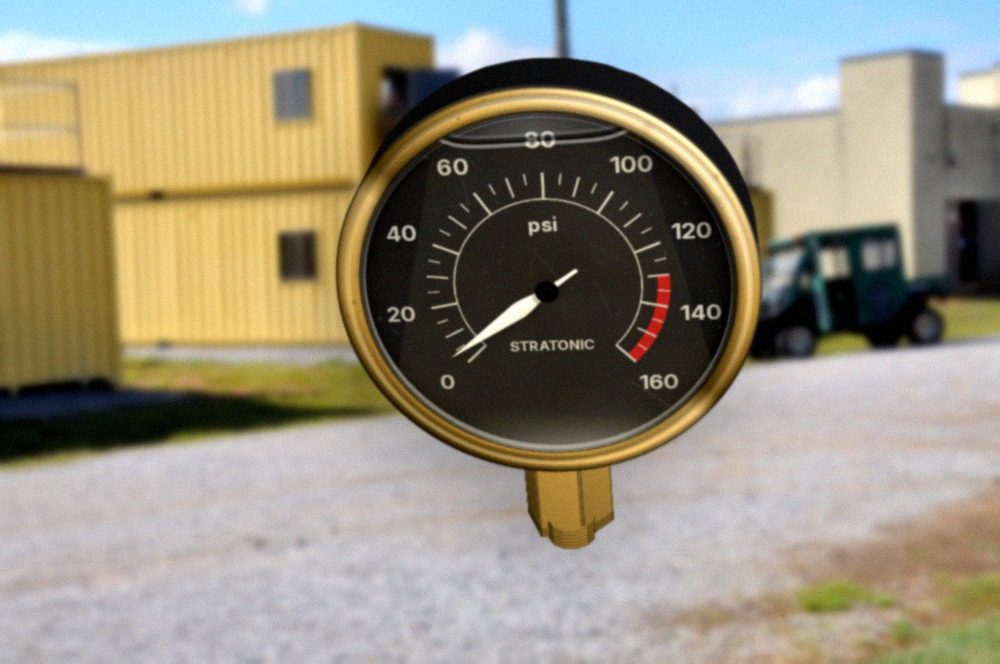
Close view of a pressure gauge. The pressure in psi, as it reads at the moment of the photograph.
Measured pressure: 5 psi
